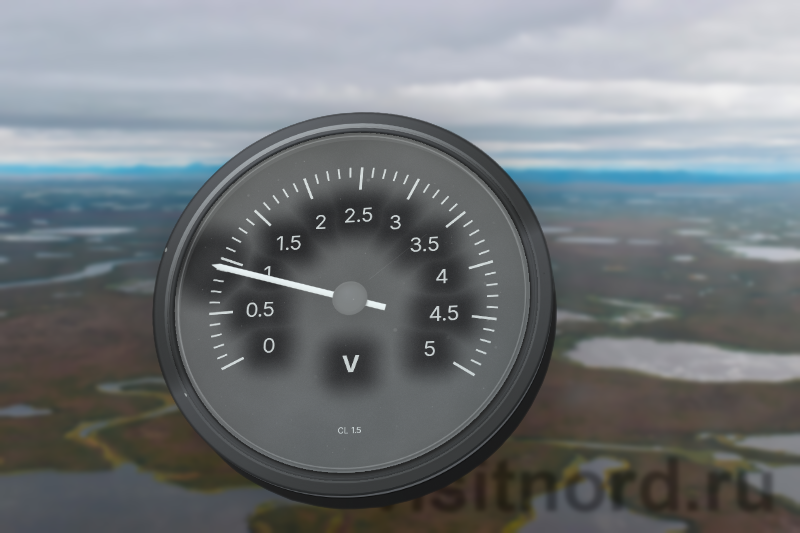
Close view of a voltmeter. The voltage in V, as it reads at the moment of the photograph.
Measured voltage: 0.9 V
